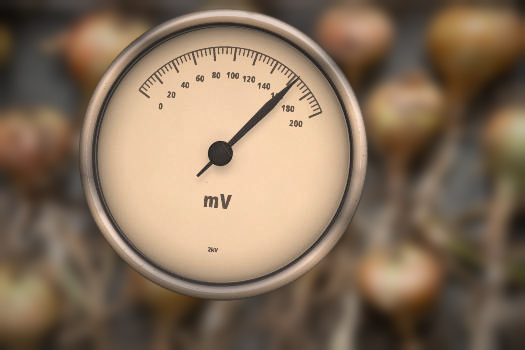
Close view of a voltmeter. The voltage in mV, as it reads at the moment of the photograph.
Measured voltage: 164 mV
